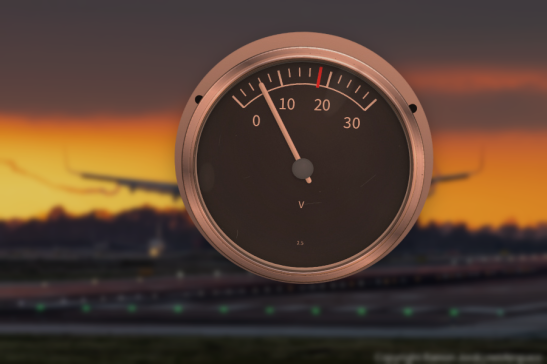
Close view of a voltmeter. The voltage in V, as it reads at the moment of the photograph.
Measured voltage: 6 V
